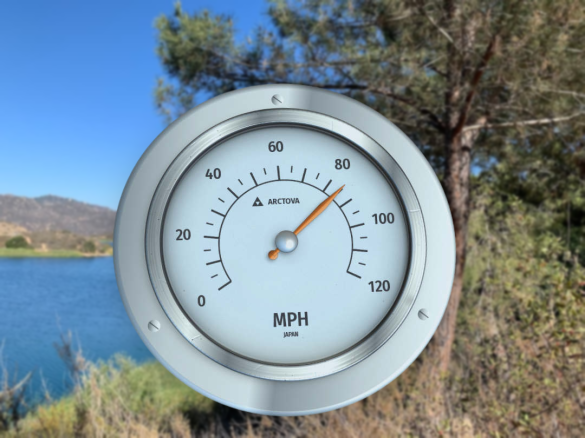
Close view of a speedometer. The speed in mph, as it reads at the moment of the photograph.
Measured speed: 85 mph
